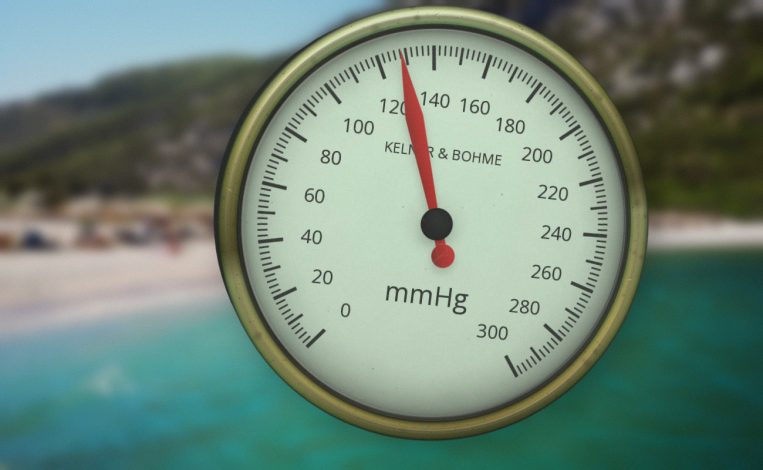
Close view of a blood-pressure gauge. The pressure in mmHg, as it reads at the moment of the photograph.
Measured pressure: 128 mmHg
